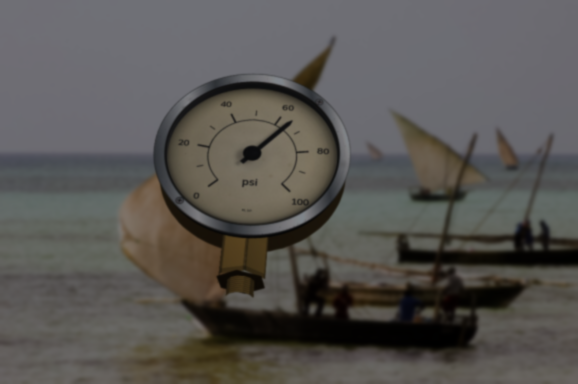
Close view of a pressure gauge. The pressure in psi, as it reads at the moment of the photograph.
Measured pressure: 65 psi
